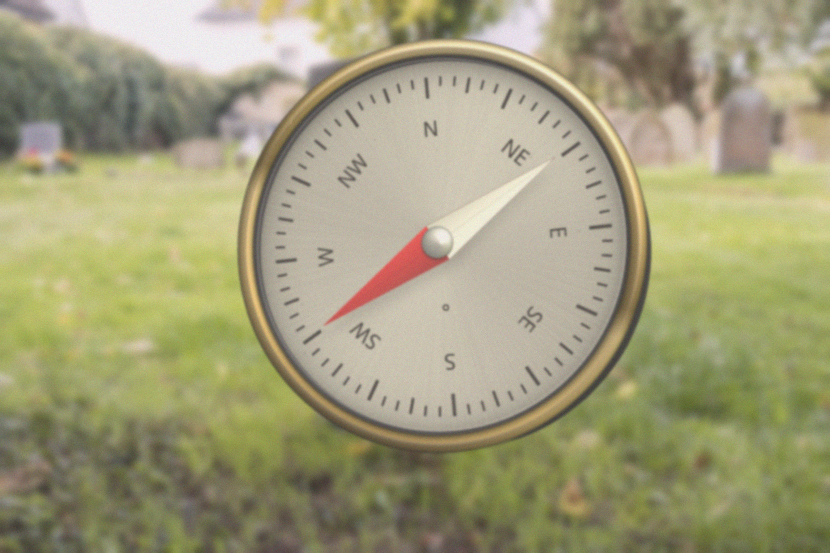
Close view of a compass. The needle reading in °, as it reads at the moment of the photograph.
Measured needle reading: 240 °
